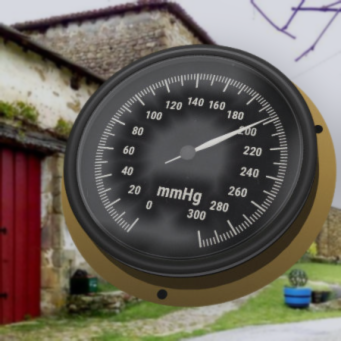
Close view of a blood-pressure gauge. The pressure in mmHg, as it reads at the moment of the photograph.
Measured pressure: 200 mmHg
